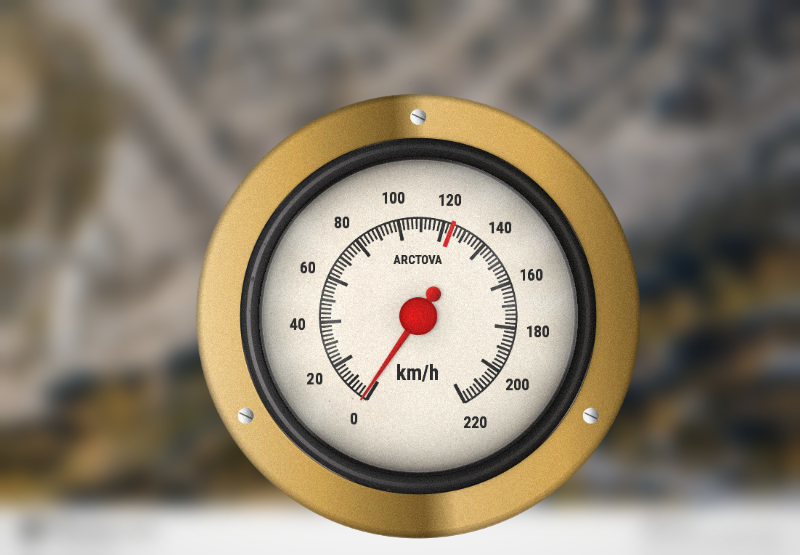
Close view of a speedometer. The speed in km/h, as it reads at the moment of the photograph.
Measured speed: 2 km/h
